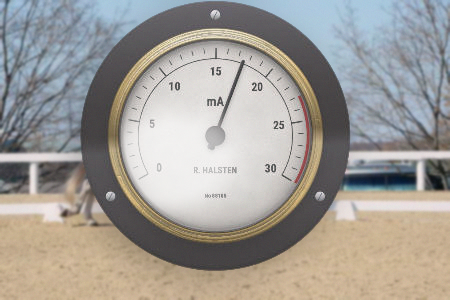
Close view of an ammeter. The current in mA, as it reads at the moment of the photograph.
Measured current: 17.5 mA
